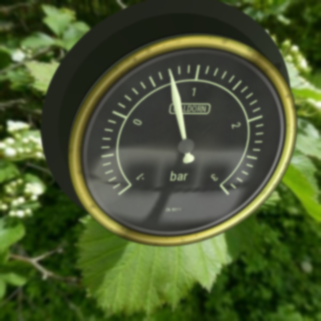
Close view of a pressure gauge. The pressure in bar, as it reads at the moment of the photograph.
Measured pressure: 0.7 bar
